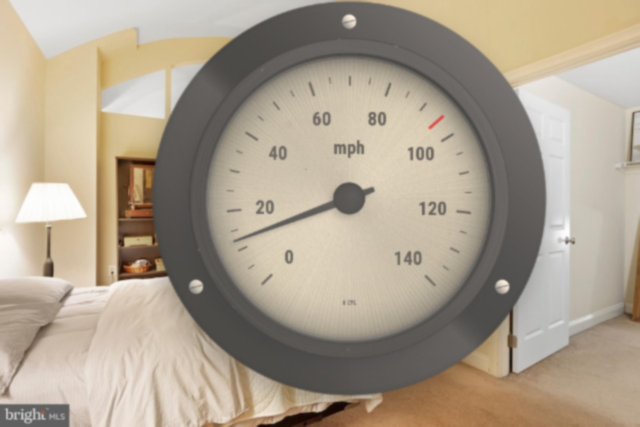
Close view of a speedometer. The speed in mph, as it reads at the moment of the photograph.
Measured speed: 12.5 mph
